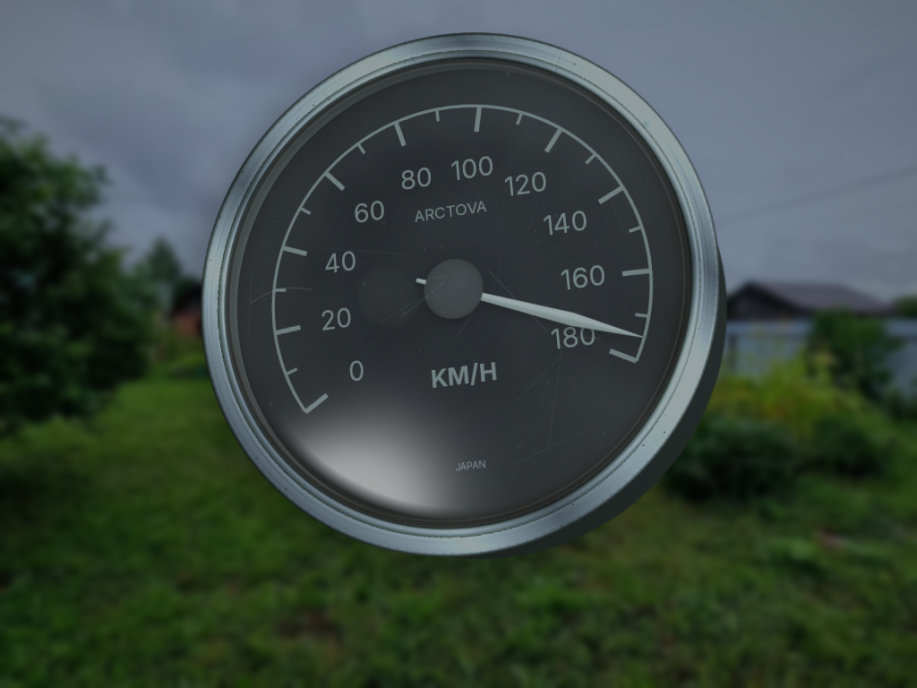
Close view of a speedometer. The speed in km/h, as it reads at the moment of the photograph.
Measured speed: 175 km/h
